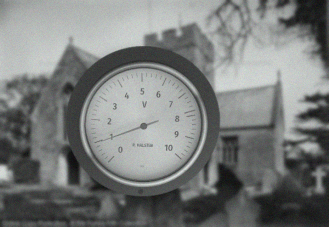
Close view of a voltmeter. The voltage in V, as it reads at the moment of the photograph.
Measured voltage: 1 V
